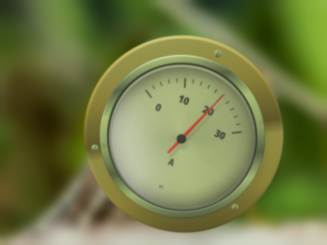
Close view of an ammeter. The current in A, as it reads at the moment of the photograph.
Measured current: 20 A
